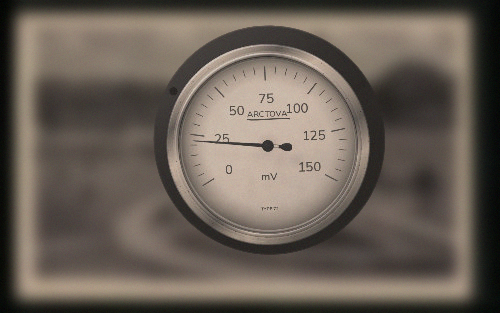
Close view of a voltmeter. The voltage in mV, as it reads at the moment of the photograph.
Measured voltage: 22.5 mV
